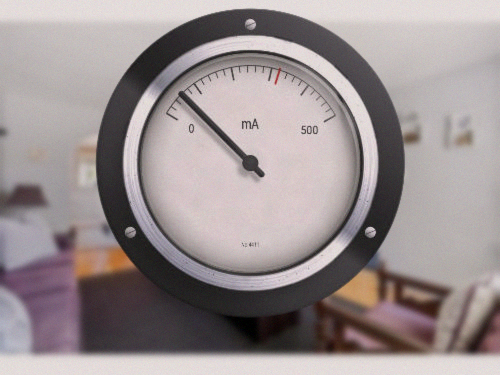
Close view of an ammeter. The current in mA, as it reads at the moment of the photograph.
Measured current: 60 mA
